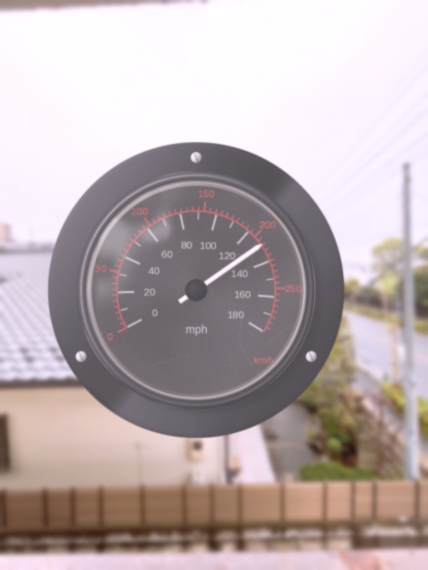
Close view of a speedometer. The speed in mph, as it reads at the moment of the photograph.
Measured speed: 130 mph
